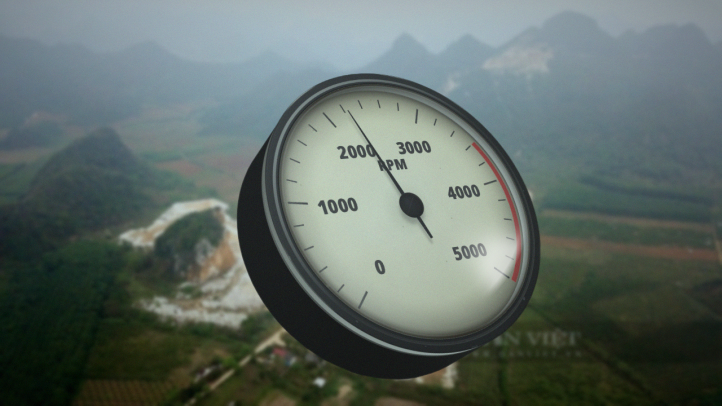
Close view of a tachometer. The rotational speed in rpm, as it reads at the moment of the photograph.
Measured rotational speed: 2200 rpm
